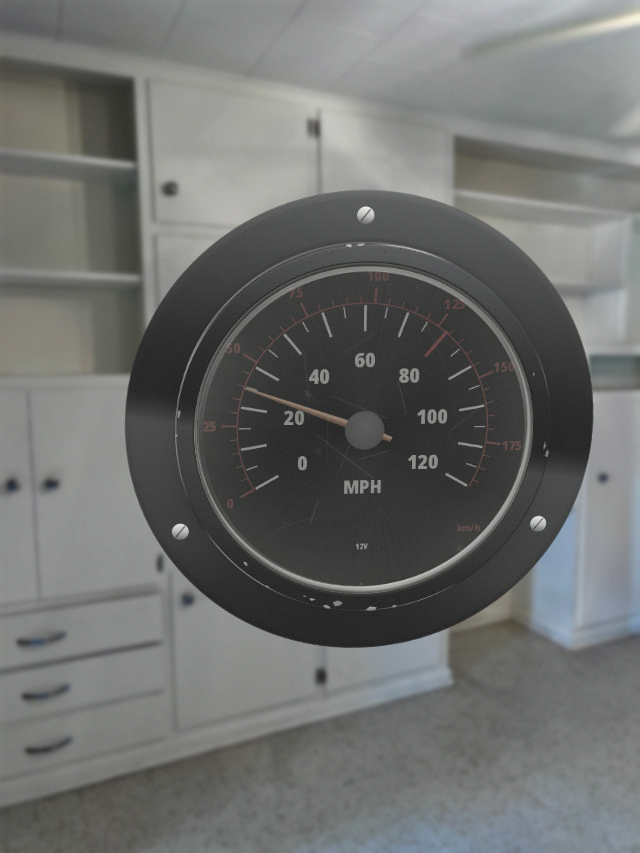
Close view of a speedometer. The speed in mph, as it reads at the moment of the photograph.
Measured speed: 25 mph
